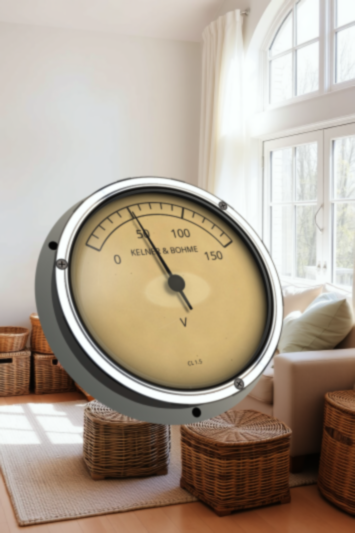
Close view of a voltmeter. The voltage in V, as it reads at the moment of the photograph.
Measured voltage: 50 V
